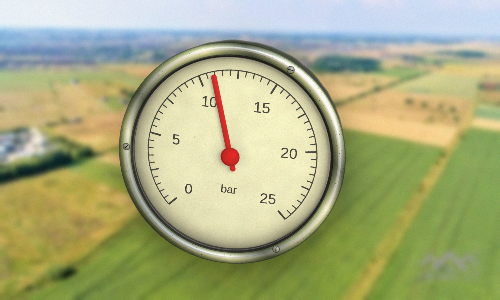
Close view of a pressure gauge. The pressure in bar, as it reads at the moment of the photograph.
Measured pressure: 11 bar
